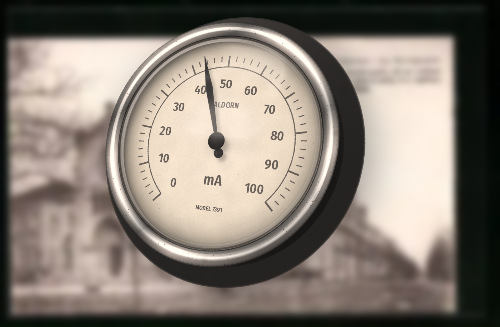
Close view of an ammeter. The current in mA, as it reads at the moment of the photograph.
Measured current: 44 mA
